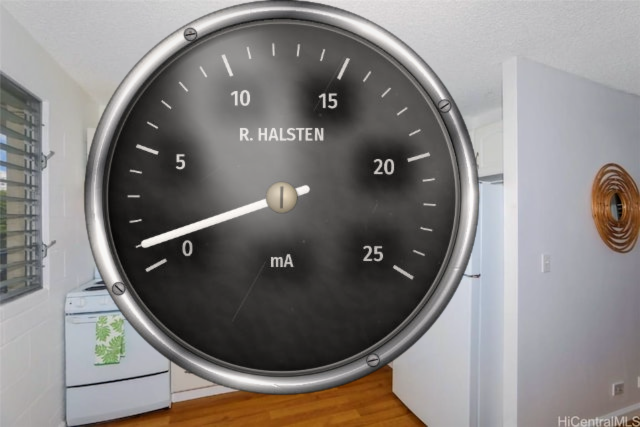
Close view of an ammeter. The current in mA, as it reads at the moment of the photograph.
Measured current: 1 mA
